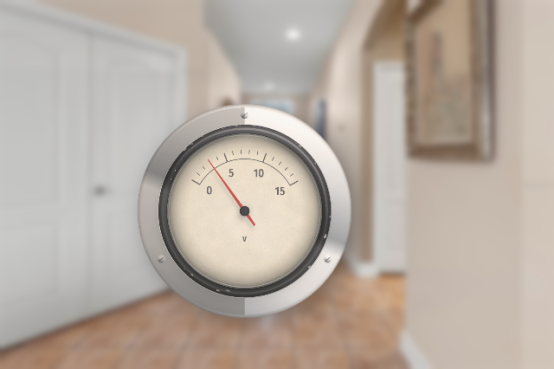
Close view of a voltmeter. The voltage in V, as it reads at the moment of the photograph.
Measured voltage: 3 V
